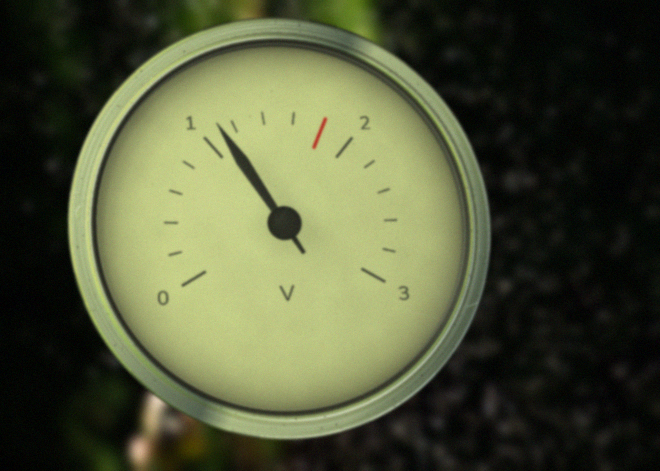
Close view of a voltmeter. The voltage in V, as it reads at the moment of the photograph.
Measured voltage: 1.1 V
